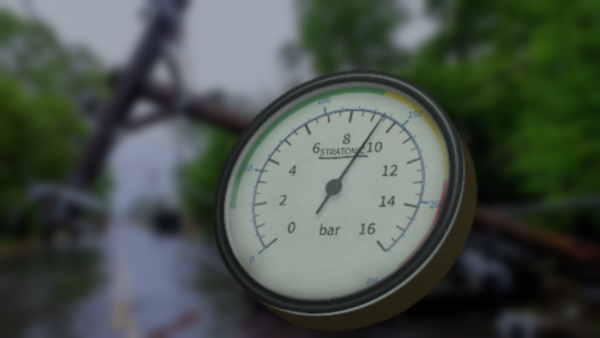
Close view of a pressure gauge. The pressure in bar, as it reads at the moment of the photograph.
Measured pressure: 9.5 bar
